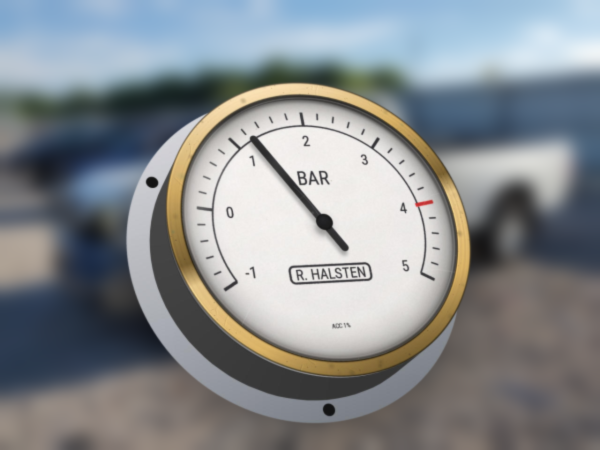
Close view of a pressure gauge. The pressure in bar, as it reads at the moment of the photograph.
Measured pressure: 1.2 bar
